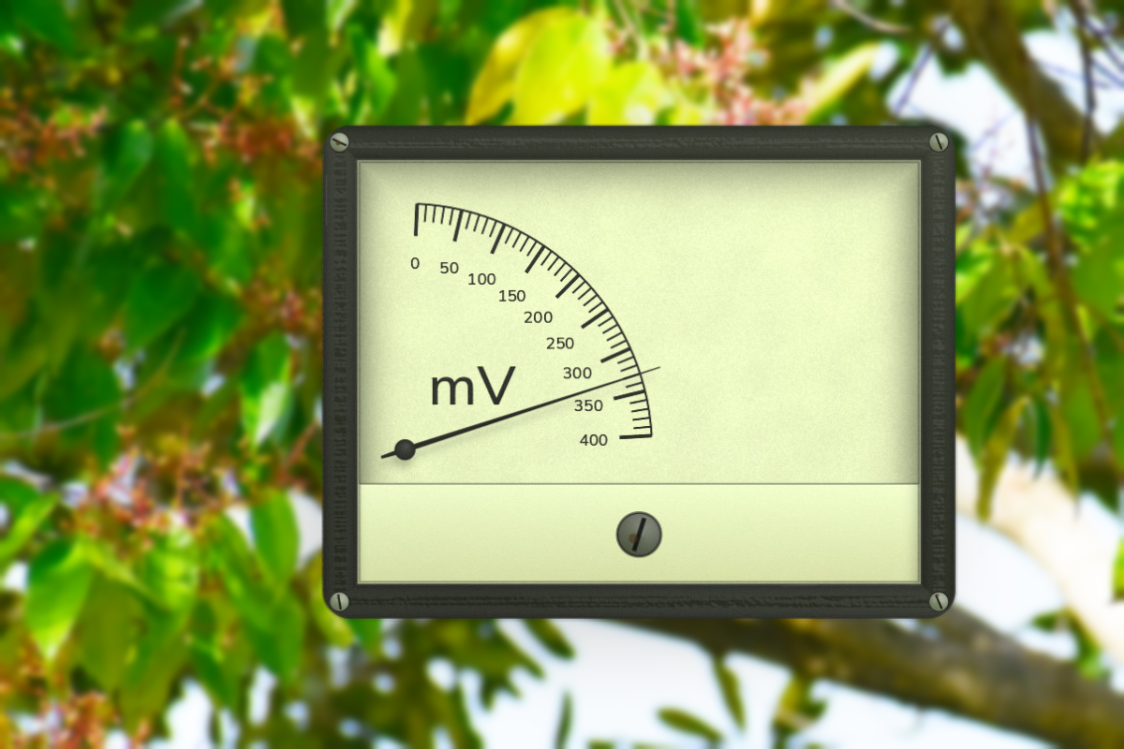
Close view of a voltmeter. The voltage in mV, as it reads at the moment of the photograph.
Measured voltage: 330 mV
